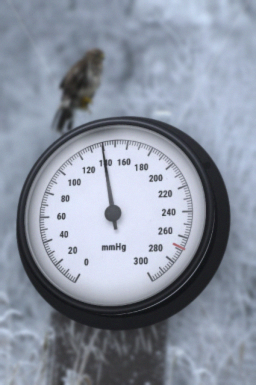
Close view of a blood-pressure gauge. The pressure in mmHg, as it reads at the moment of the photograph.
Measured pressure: 140 mmHg
